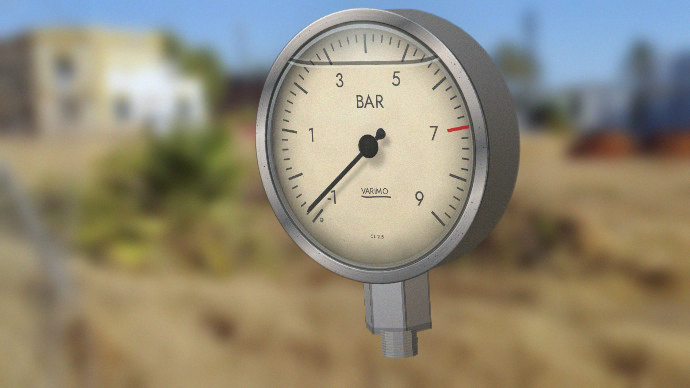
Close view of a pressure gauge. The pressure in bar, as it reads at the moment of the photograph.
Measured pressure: -0.8 bar
